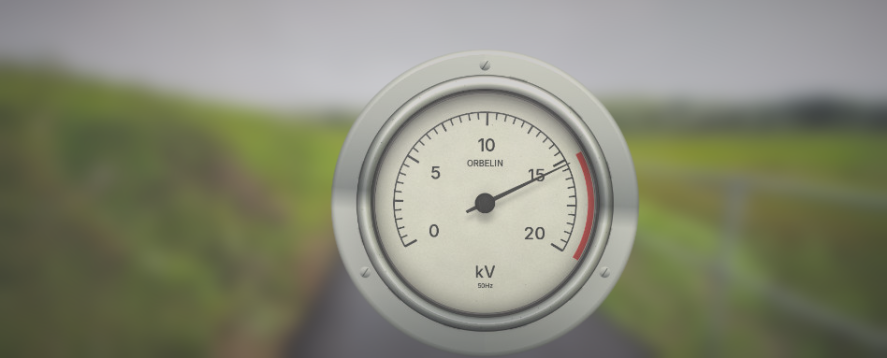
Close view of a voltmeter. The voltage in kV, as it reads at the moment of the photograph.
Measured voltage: 15.25 kV
